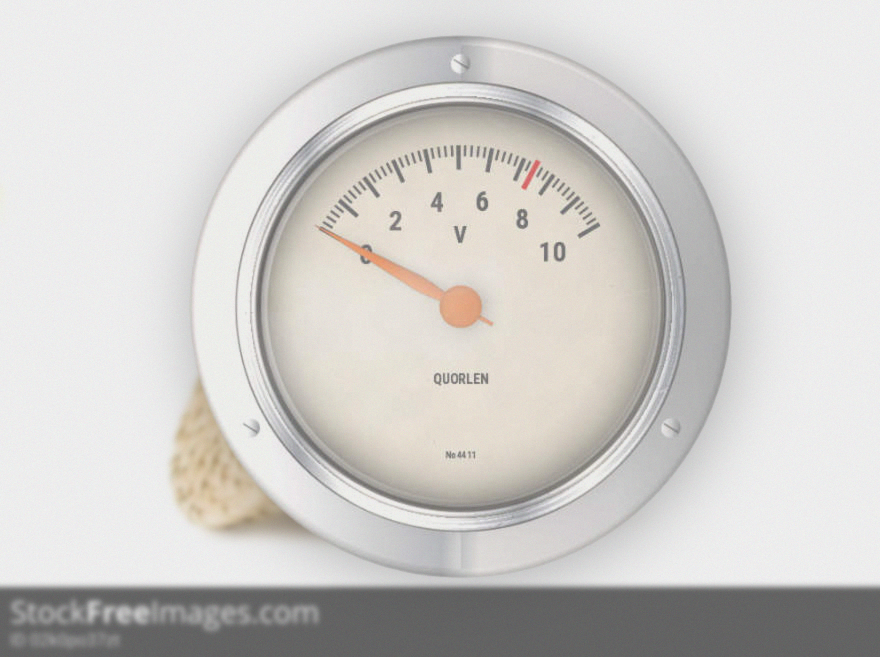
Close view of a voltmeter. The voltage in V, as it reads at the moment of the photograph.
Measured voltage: 0 V
